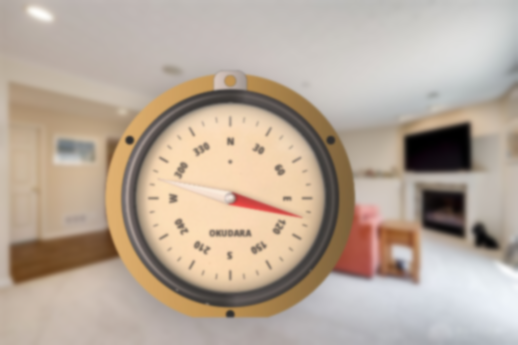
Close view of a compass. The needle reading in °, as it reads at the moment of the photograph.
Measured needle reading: 105 °
